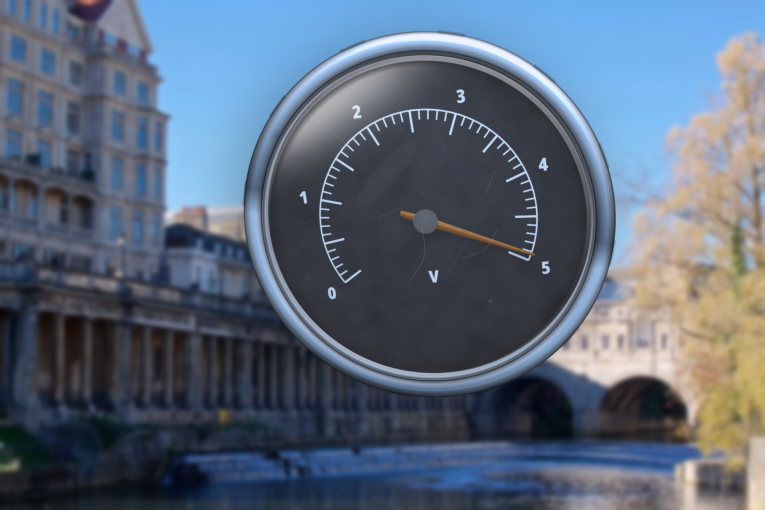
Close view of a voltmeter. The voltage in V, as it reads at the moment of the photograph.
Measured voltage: 4.9 V
